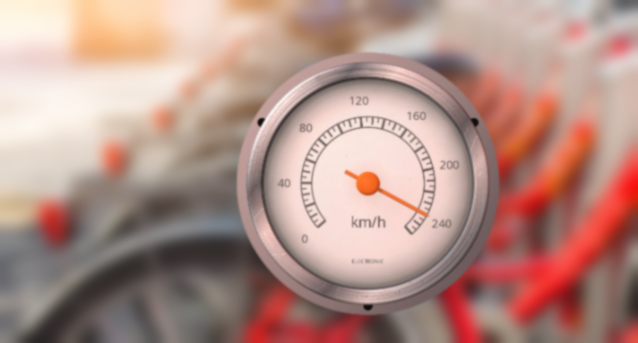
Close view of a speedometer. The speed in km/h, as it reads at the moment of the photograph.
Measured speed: 240 km/h
